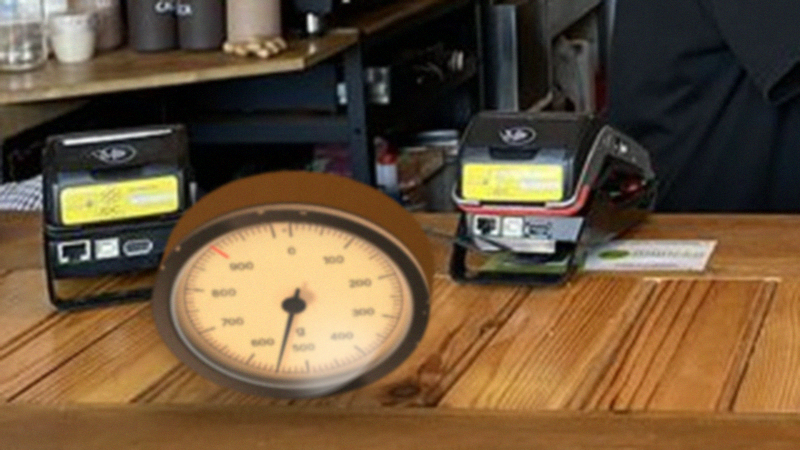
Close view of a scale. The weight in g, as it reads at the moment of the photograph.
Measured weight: 550 g
